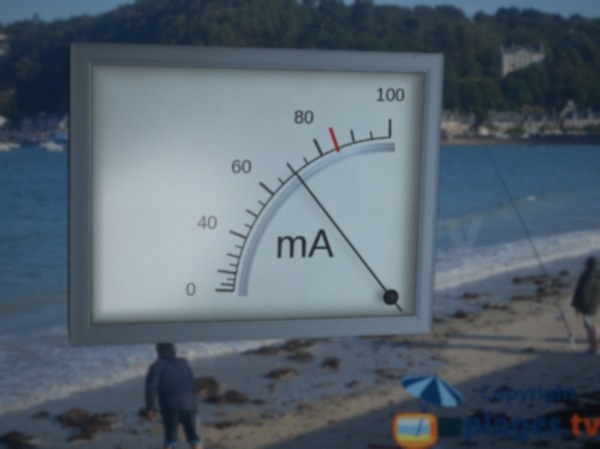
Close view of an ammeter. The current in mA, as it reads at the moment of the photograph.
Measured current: 70 mA
